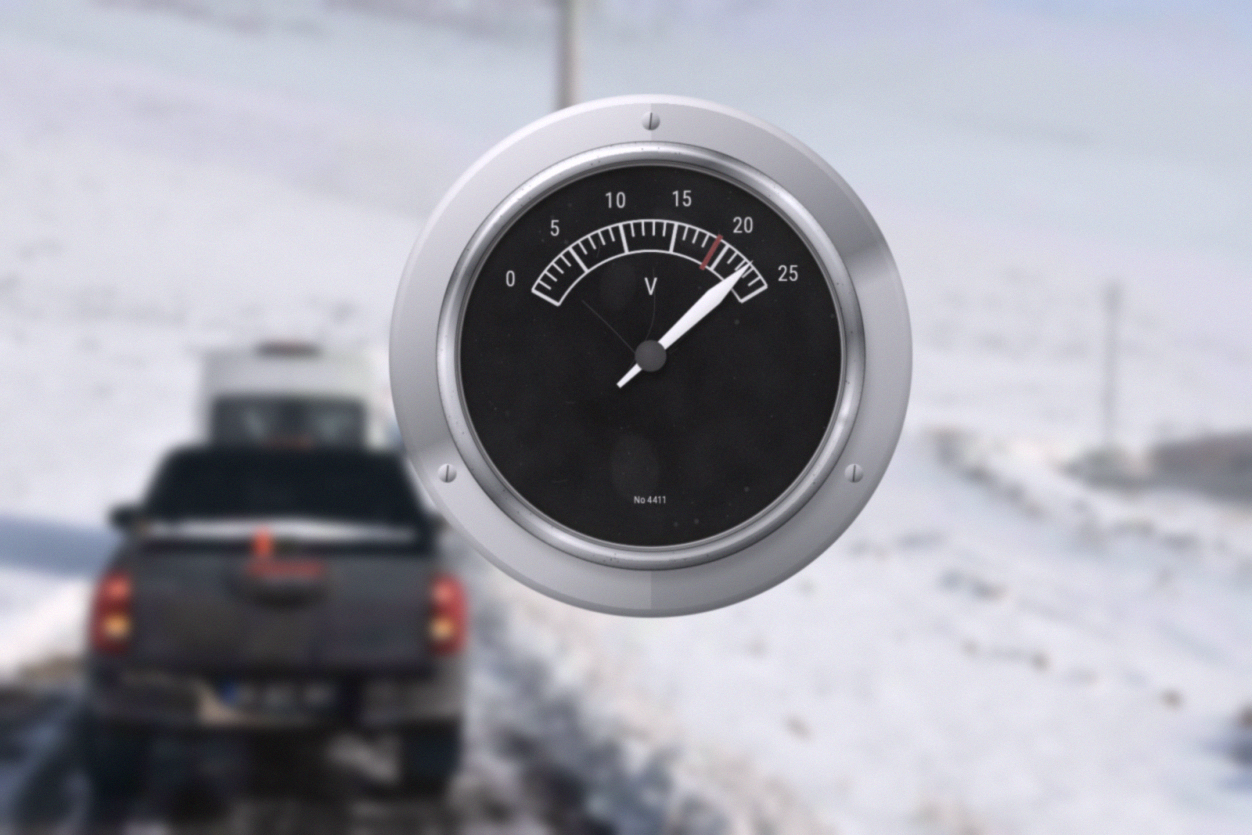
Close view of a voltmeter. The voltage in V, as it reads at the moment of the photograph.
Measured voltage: 22.5 V
